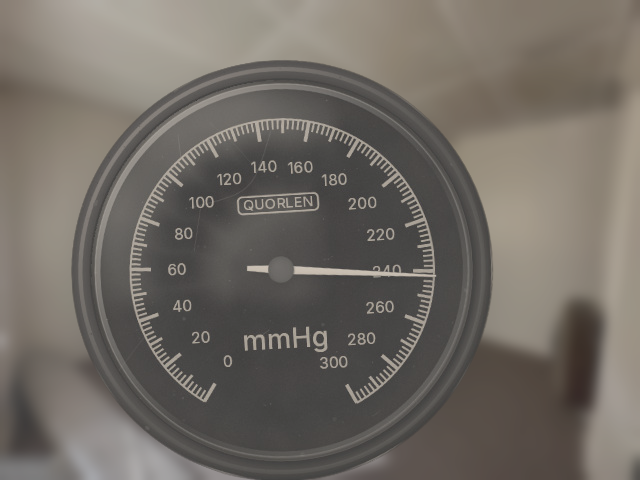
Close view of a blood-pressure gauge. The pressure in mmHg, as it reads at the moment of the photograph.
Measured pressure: 242 mmHg
